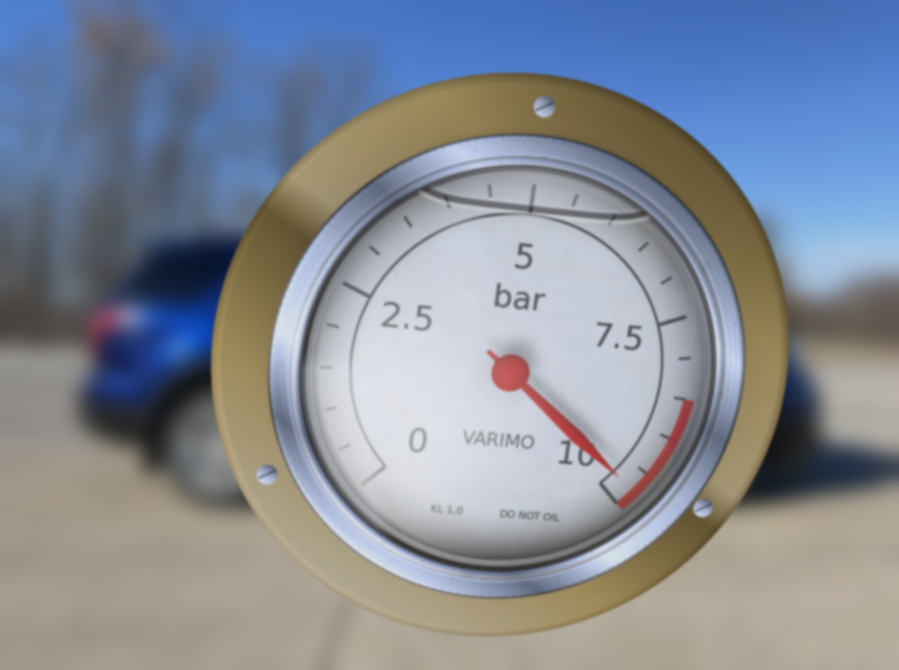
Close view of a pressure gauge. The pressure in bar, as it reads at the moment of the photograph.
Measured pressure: 9.75 bar
